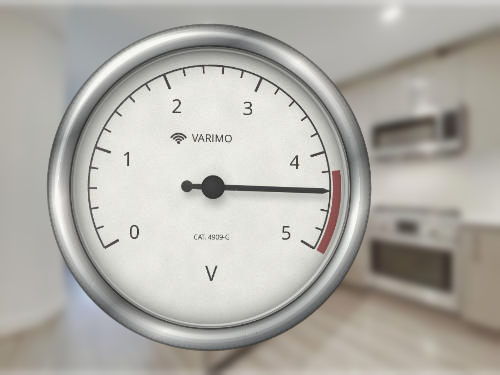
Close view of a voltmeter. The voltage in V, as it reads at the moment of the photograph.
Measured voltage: 4.4 V
